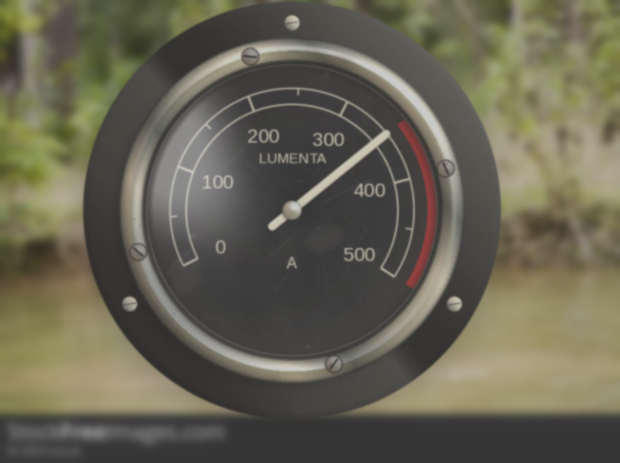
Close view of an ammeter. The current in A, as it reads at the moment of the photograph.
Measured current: 350 A
